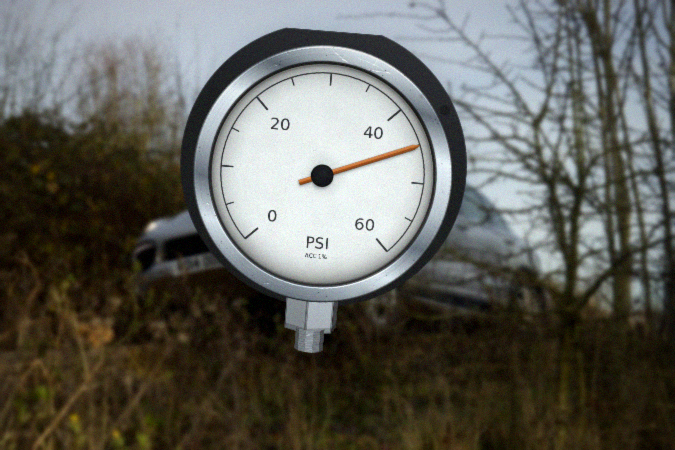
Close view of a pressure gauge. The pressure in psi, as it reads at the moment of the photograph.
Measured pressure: 45 psi
